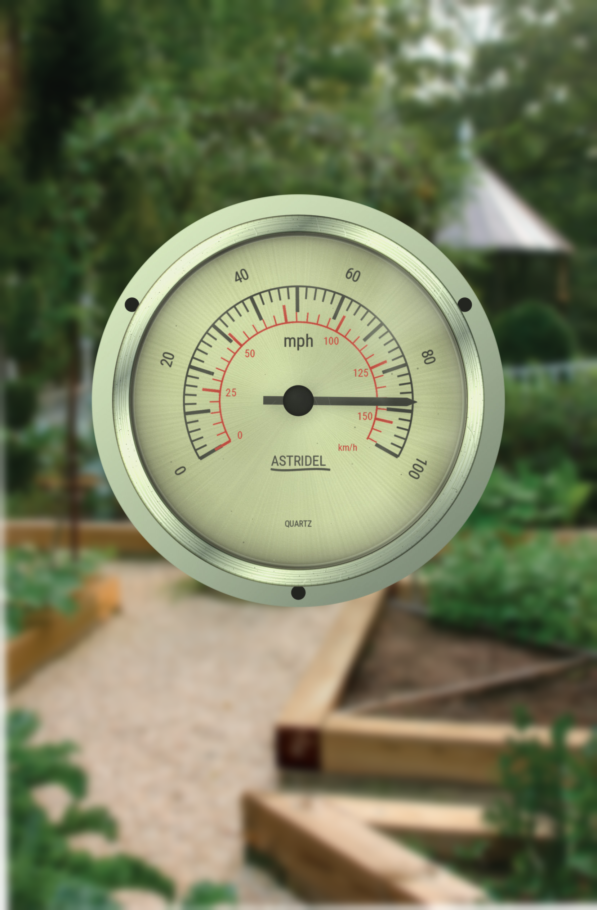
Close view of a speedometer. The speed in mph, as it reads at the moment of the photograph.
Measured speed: 88 mph
